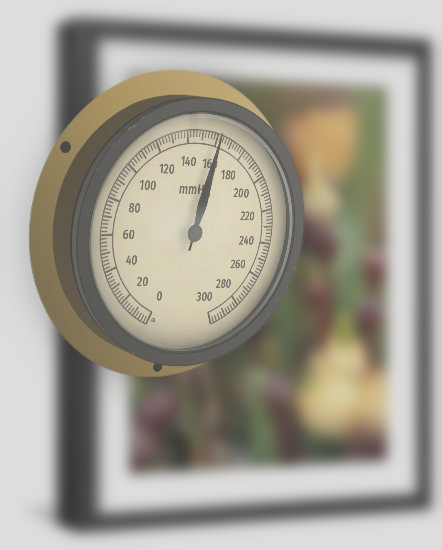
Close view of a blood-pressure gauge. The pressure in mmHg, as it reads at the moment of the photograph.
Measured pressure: 160 mmHg
